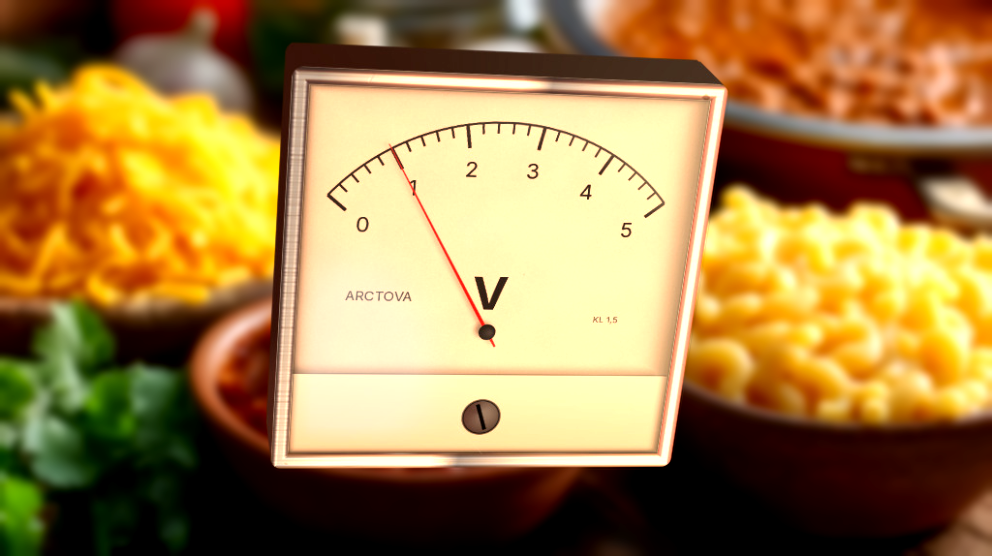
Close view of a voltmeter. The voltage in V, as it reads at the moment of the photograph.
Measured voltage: 1 V
